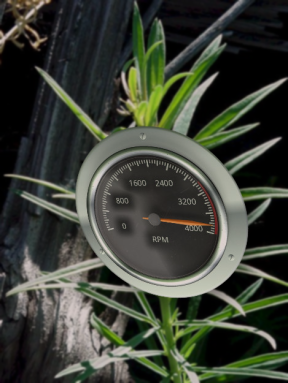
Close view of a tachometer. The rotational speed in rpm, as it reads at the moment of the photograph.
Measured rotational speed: 3800 rpm
